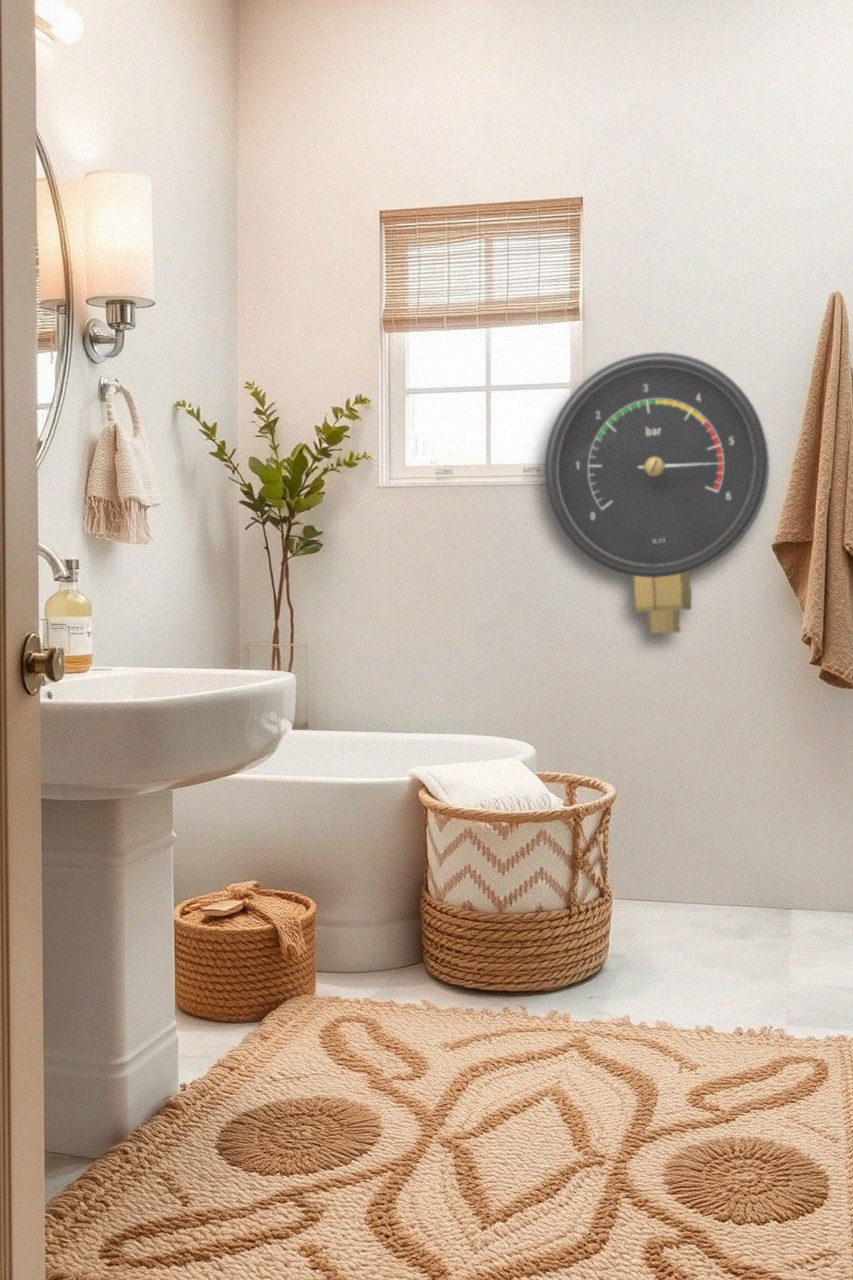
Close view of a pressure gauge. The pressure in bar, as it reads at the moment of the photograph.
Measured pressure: 5.4 bar
